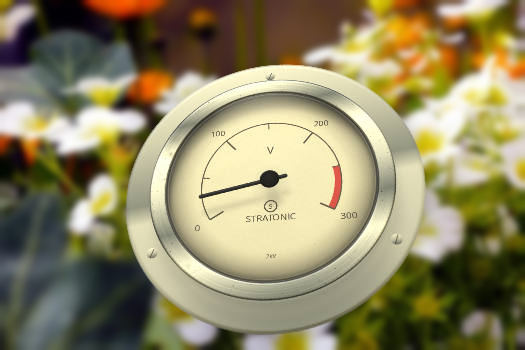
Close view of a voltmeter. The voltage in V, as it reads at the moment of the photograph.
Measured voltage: 25 V
